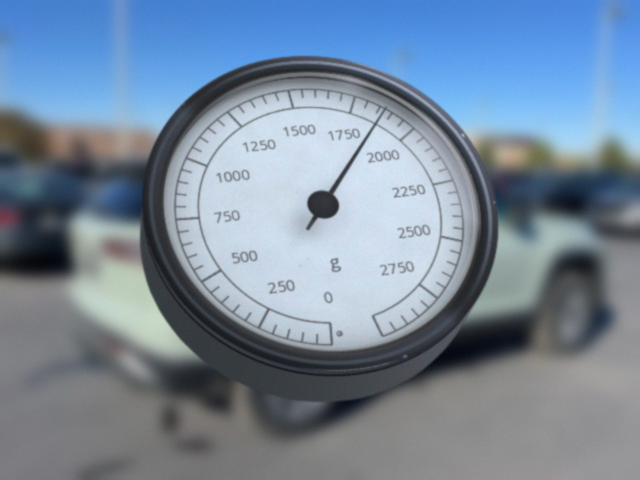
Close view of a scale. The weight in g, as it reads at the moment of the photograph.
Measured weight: 1875 g
